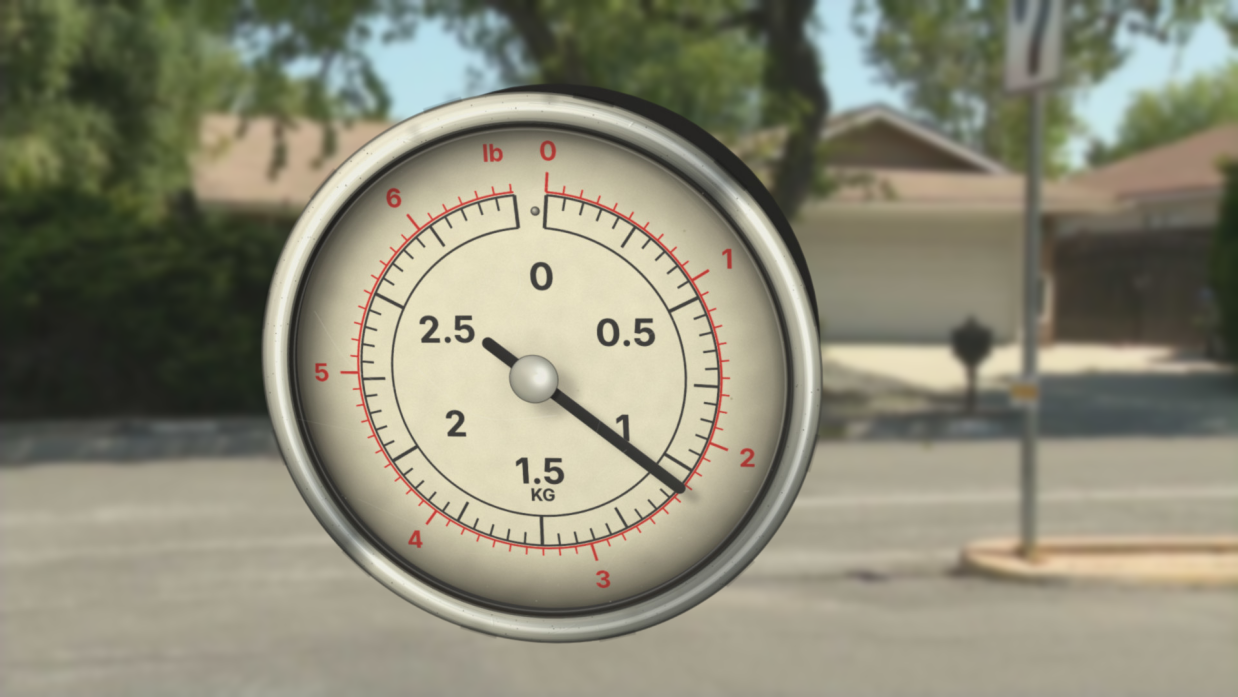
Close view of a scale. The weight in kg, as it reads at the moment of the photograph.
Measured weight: 1.05 kg
